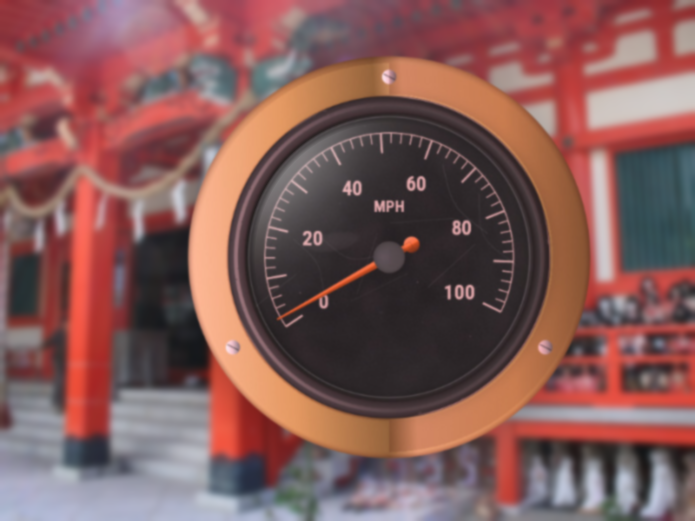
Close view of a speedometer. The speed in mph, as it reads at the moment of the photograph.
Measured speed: 2 mph
